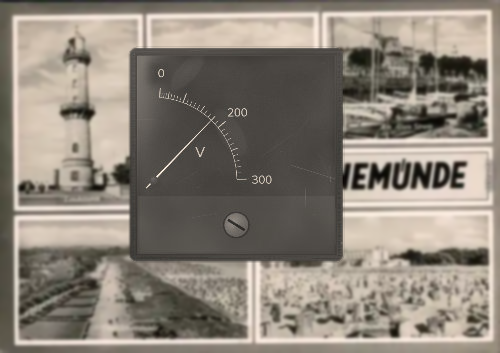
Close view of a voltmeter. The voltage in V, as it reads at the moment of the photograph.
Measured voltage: 180 V
